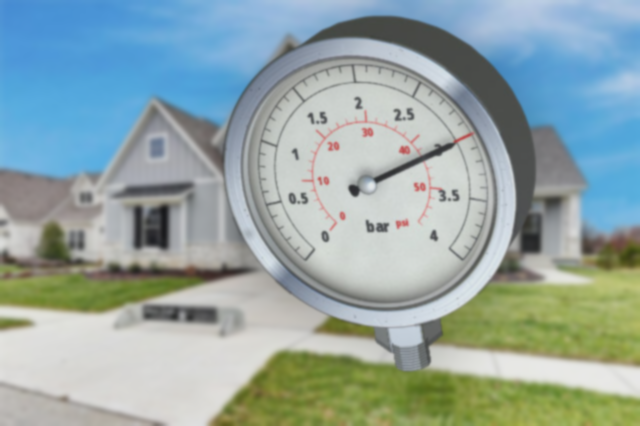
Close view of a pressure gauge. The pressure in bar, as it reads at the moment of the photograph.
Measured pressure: 3 bar
